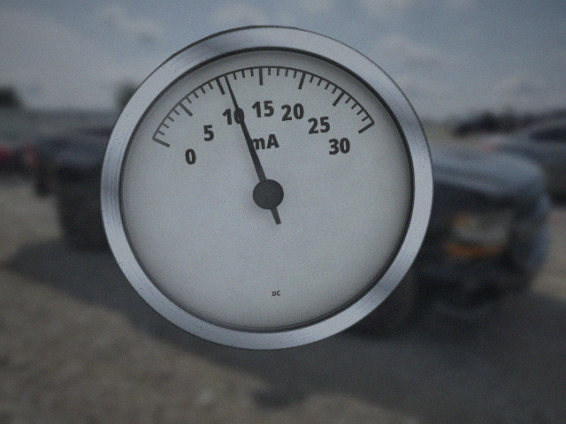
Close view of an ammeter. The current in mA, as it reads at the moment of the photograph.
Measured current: 11 mA
